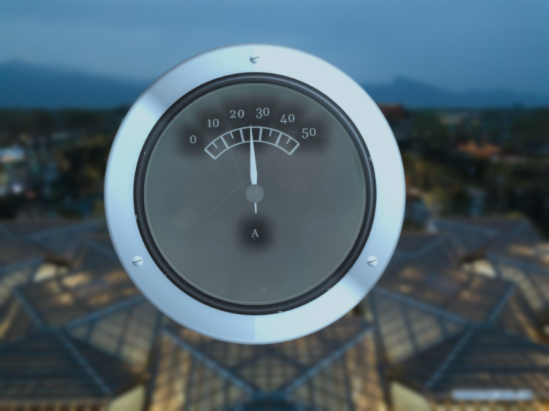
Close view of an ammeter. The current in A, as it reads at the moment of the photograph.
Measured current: 25 A
